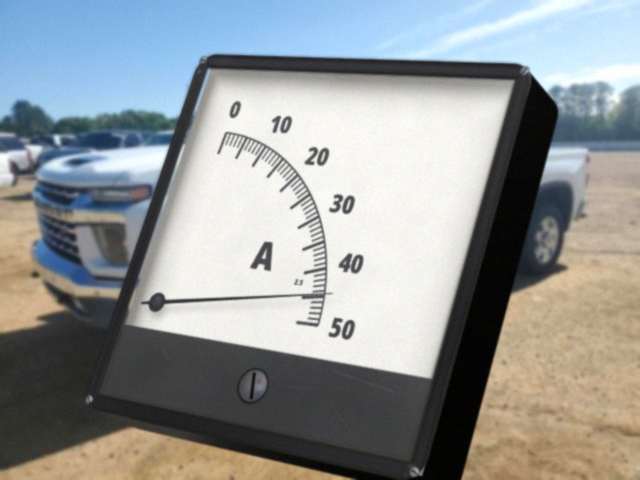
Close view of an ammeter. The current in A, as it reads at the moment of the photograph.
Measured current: 45 A
